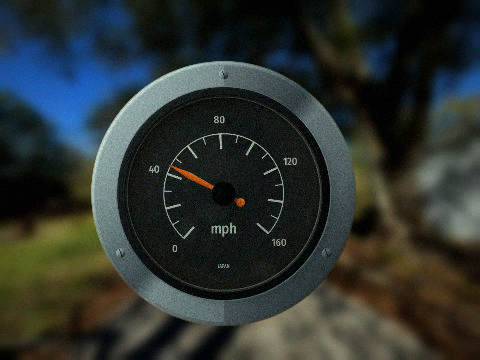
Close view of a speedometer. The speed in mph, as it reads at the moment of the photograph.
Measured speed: 45 mph
